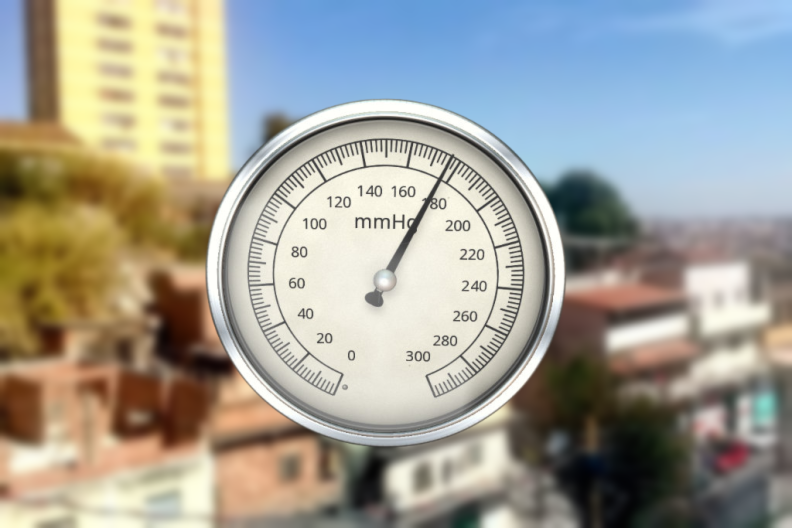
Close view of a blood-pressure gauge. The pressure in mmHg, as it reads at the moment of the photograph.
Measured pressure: 176 mmHg
